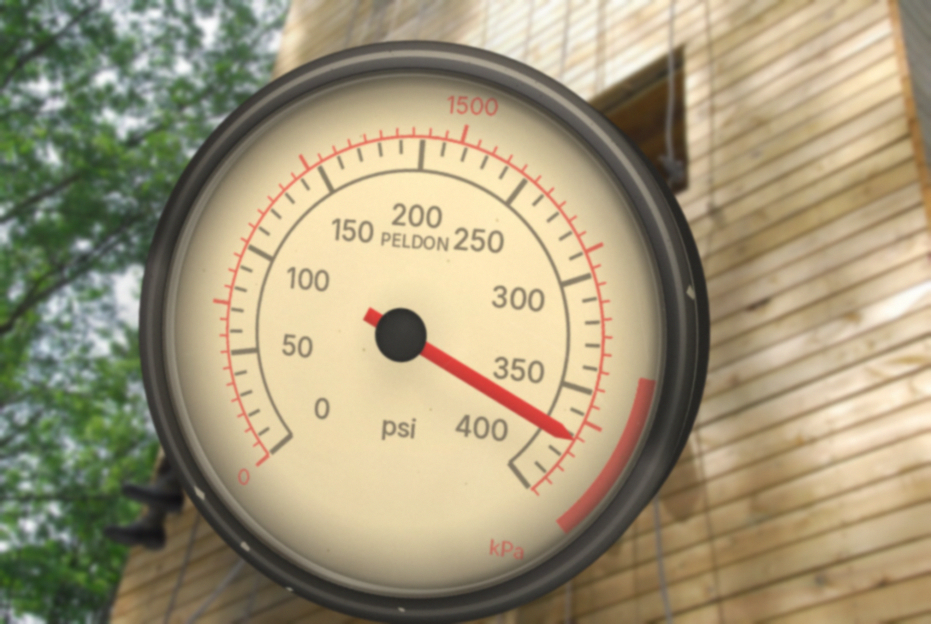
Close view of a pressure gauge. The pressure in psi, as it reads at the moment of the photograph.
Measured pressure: 370 psi
